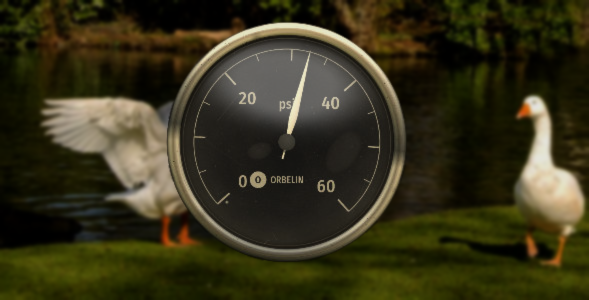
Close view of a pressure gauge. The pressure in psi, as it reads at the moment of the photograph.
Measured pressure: 32.5 psi
